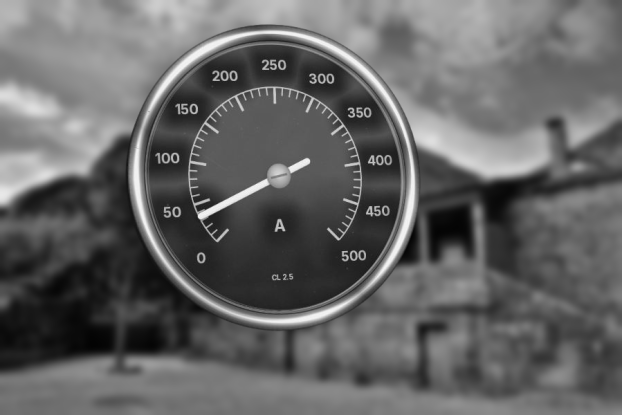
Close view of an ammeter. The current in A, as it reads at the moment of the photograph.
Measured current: 35 A
